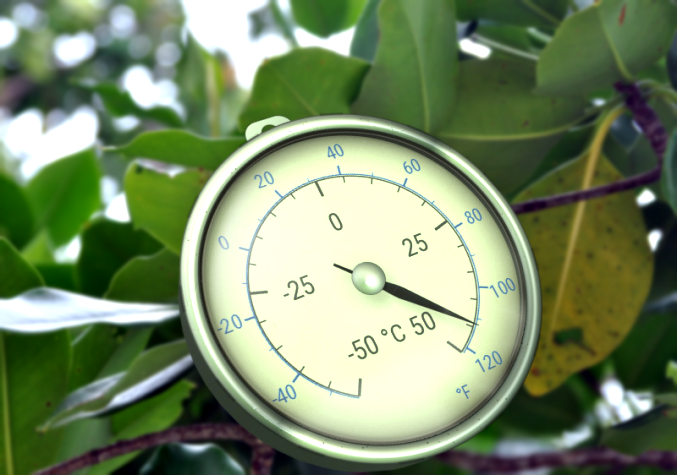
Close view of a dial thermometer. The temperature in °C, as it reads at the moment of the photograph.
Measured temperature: 45 °C
